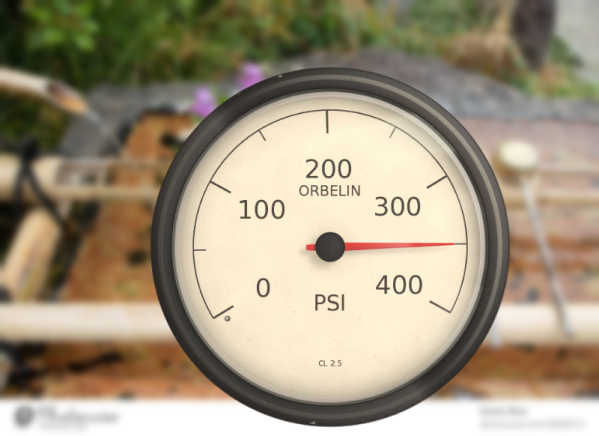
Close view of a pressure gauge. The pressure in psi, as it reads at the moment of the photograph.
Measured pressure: 350 psi
